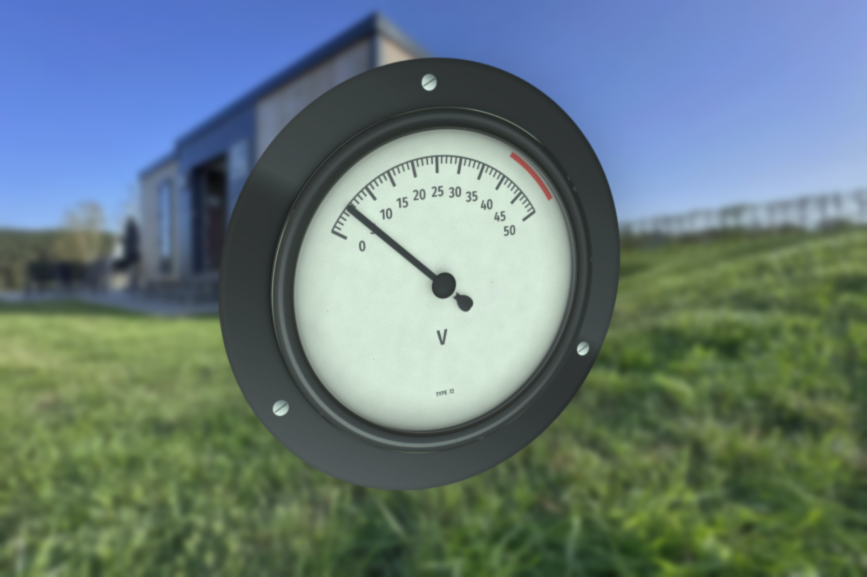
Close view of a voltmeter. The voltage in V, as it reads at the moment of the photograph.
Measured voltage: 5 V
